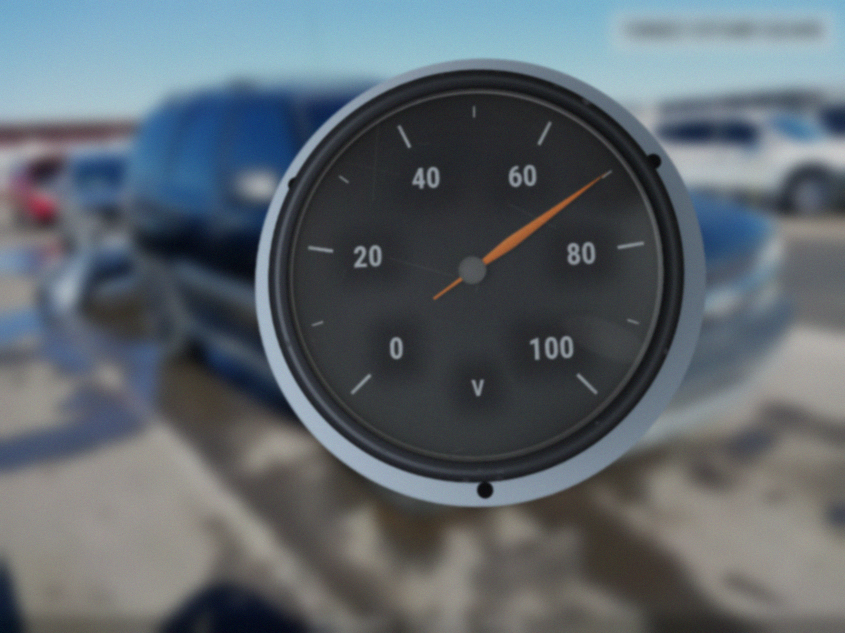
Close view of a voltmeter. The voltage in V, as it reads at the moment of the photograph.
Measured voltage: 70 V
